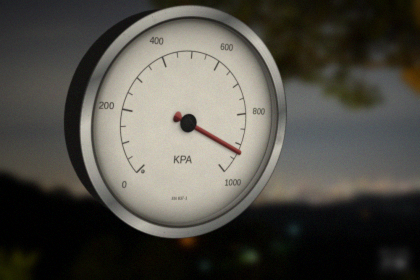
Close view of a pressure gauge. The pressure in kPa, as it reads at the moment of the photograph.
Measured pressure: 925 kPa
